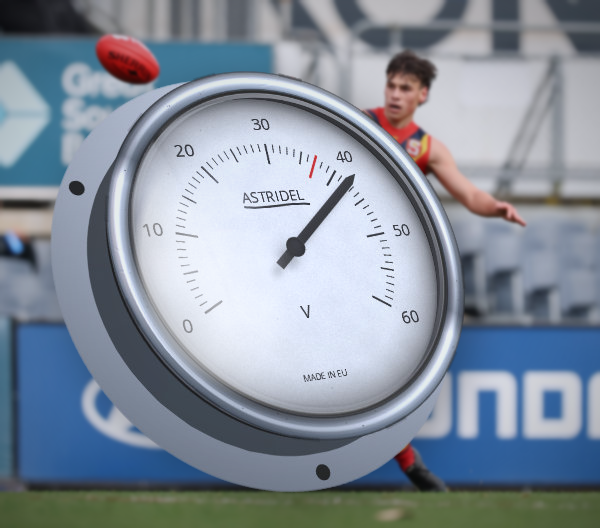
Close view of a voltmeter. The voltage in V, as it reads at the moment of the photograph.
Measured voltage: 42 V
